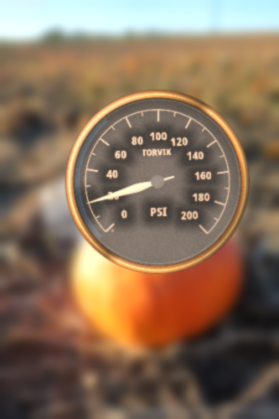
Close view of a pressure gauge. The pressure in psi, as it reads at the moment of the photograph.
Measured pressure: 20 psi
